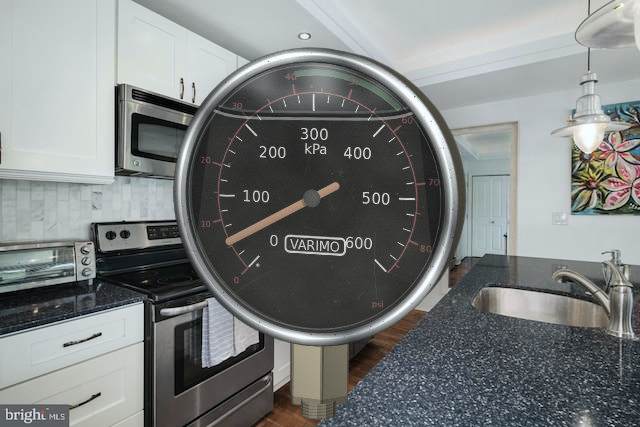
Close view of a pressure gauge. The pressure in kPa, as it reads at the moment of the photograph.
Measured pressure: 40 kPa
